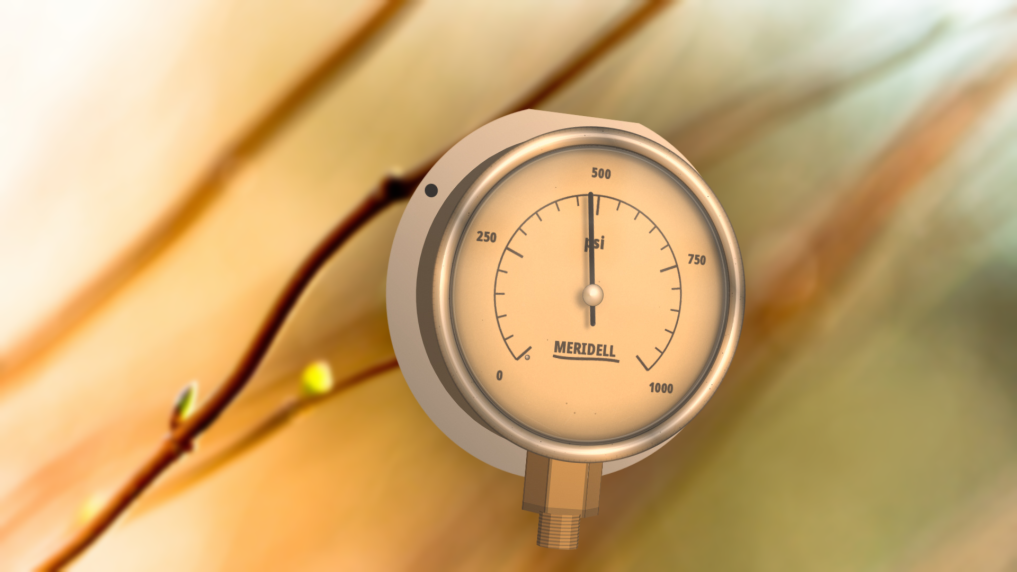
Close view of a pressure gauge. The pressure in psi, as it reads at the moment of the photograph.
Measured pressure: 475 psi
